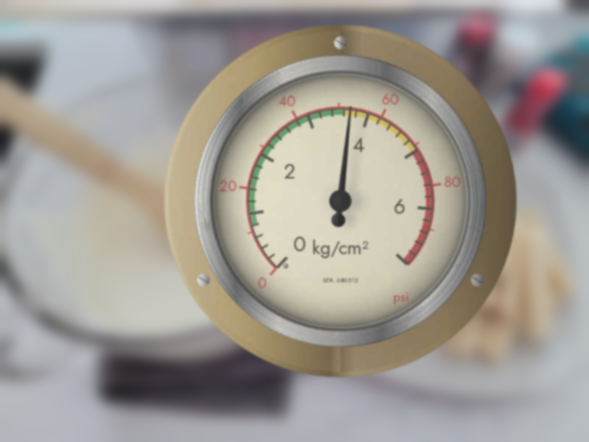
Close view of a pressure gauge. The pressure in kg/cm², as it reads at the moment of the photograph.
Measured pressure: 3.7 kg/cm²
